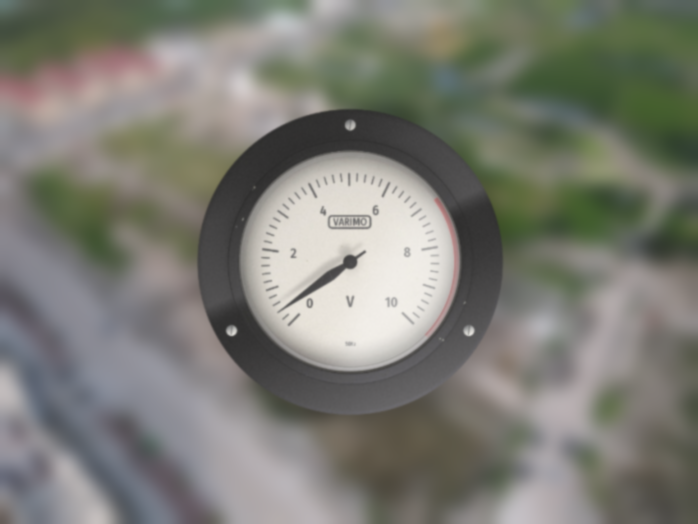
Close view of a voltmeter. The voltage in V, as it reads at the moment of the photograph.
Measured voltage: 0.4 V
